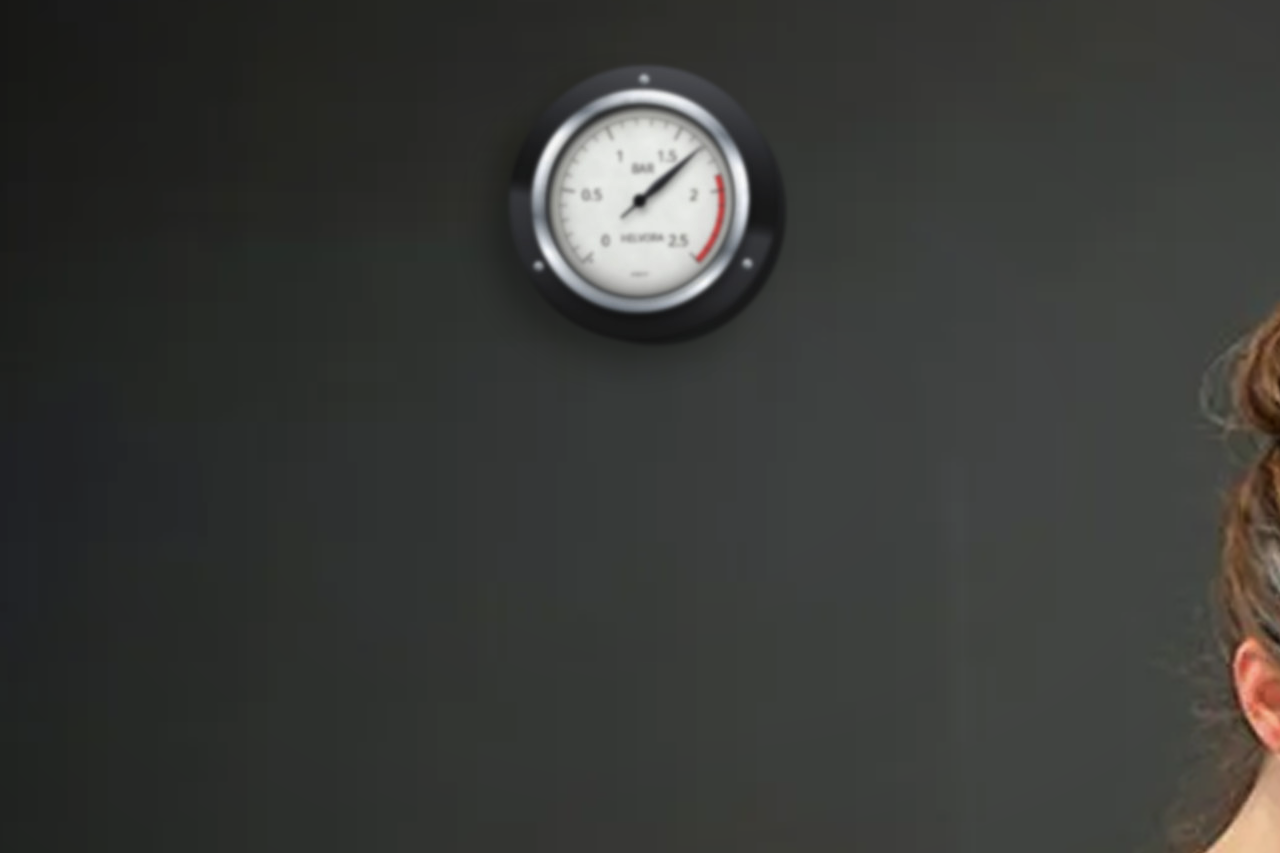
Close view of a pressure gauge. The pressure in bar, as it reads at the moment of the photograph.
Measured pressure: 1.7 bar
